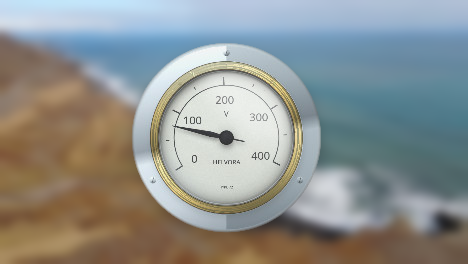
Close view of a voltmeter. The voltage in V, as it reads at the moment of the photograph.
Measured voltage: 75 V
